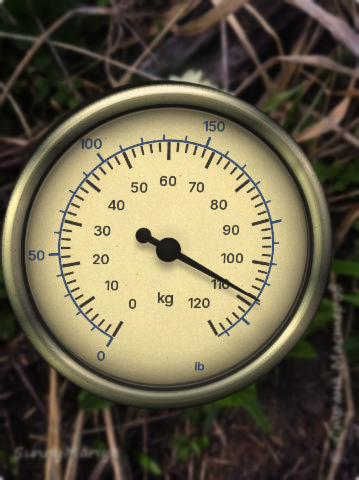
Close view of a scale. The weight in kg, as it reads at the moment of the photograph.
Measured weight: 108 kg
